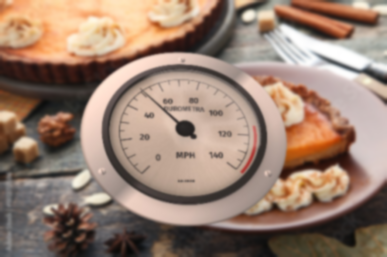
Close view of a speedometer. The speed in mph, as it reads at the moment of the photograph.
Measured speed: 50 mph
